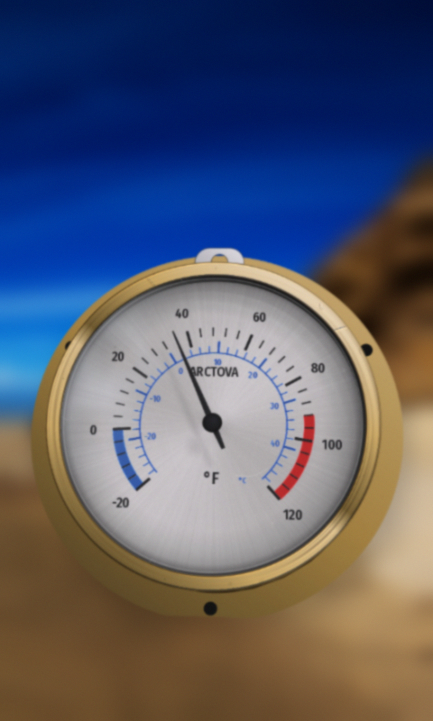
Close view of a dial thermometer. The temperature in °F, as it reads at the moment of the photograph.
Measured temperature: 36 °F
